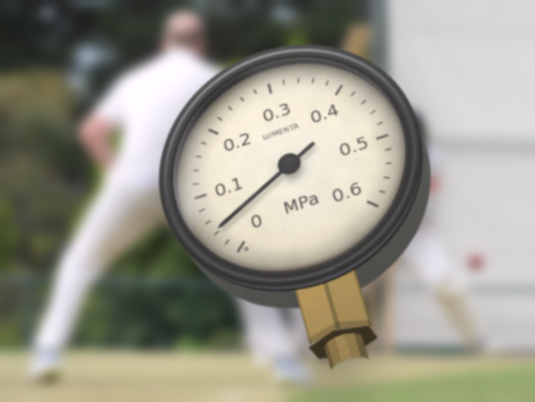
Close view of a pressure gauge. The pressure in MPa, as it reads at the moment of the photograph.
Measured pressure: 0.04 MPa
